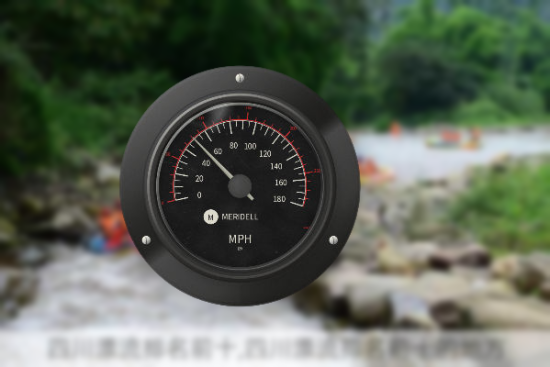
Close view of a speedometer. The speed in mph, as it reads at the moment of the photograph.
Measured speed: 50 mph
